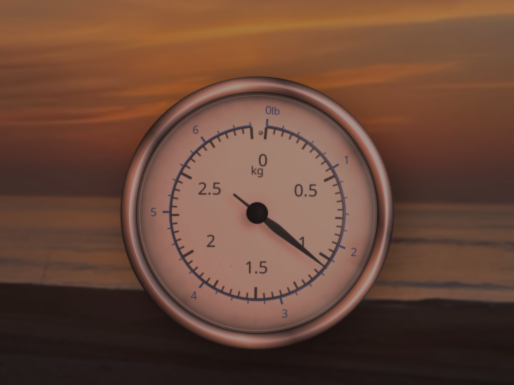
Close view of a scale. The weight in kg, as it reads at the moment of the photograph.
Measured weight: 1.05 kg
